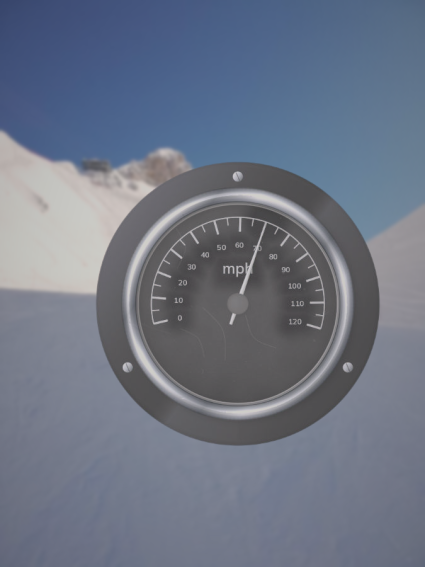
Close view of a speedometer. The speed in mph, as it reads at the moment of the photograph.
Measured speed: 70 mph
